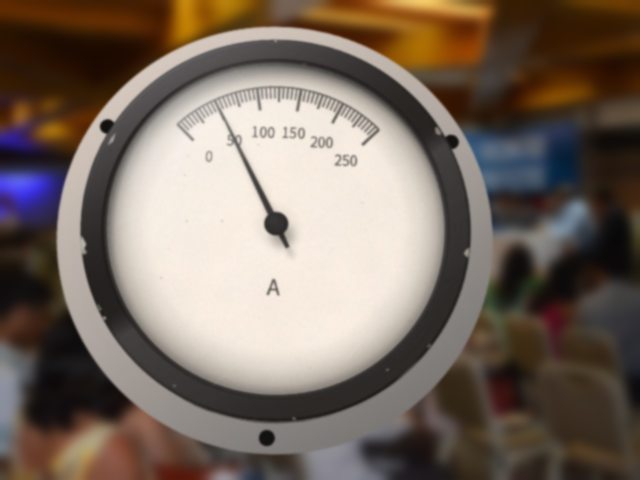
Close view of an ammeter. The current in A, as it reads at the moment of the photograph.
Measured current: 50 A
